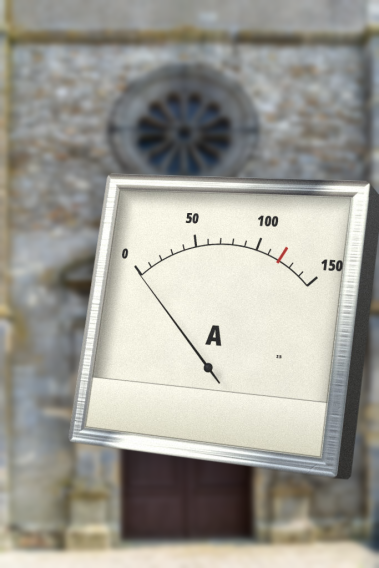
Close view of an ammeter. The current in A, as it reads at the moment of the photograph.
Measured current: 0 A
